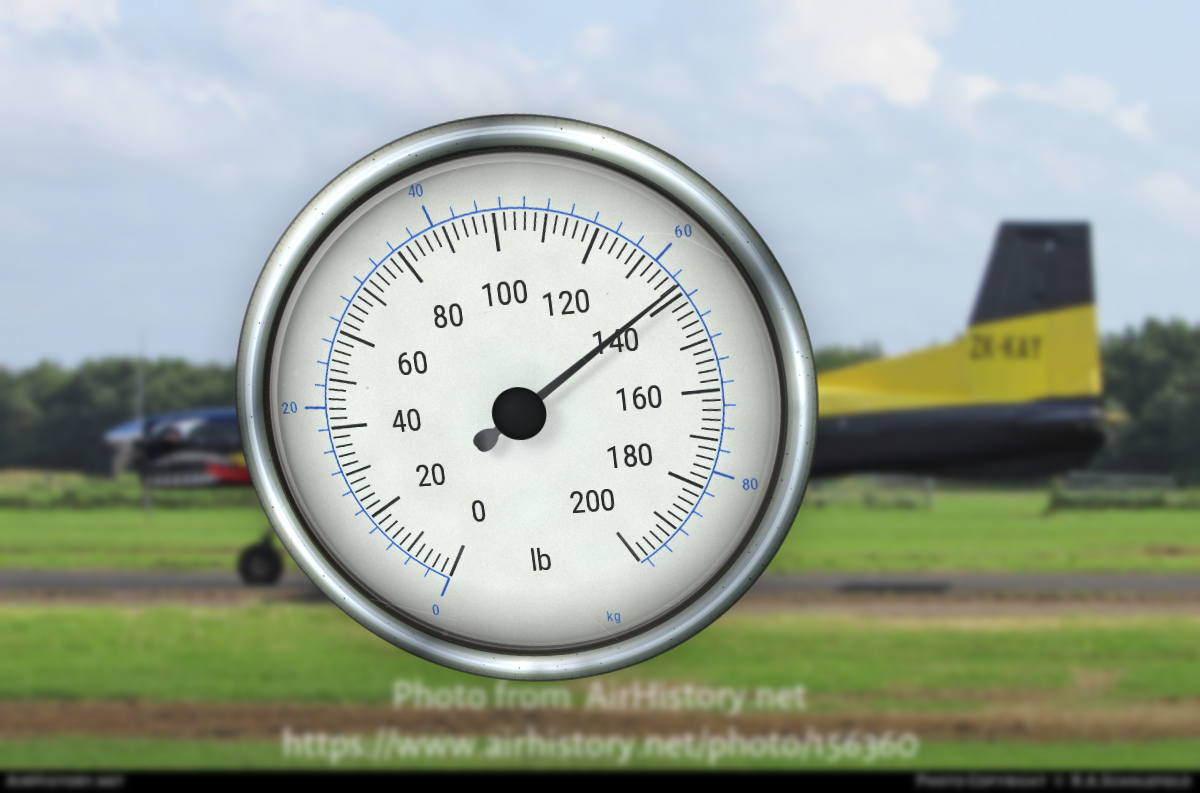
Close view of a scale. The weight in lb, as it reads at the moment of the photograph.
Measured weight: 138 lb
